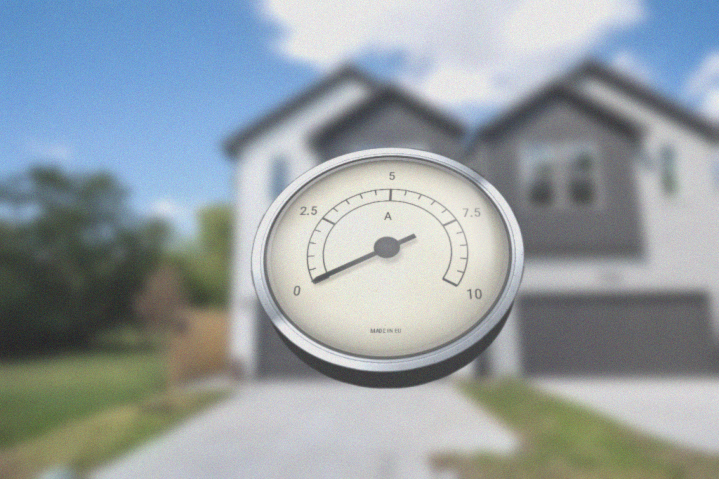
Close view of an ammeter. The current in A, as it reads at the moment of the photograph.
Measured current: 0 A
